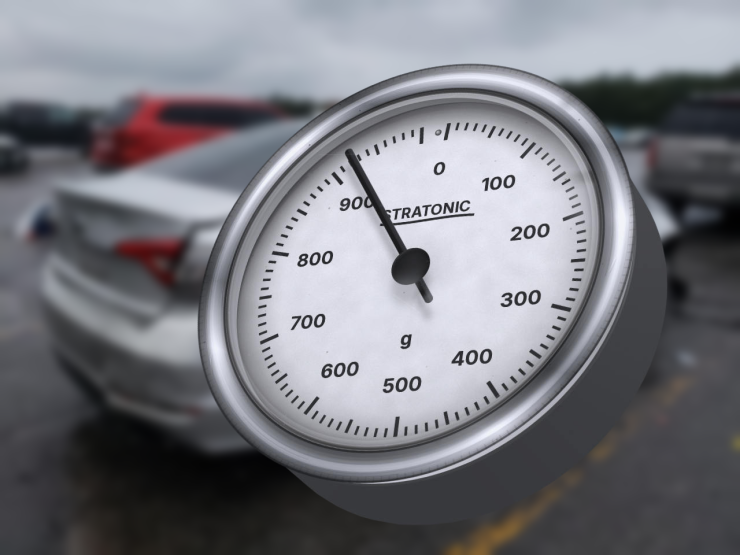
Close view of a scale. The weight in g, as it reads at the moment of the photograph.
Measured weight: 925 g
